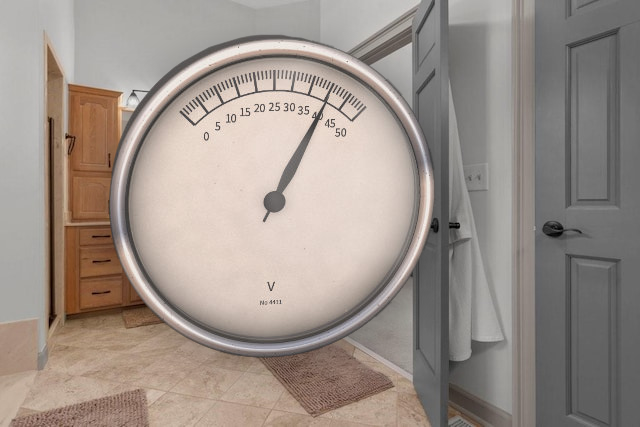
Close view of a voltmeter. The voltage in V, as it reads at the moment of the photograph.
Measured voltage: 40 V
